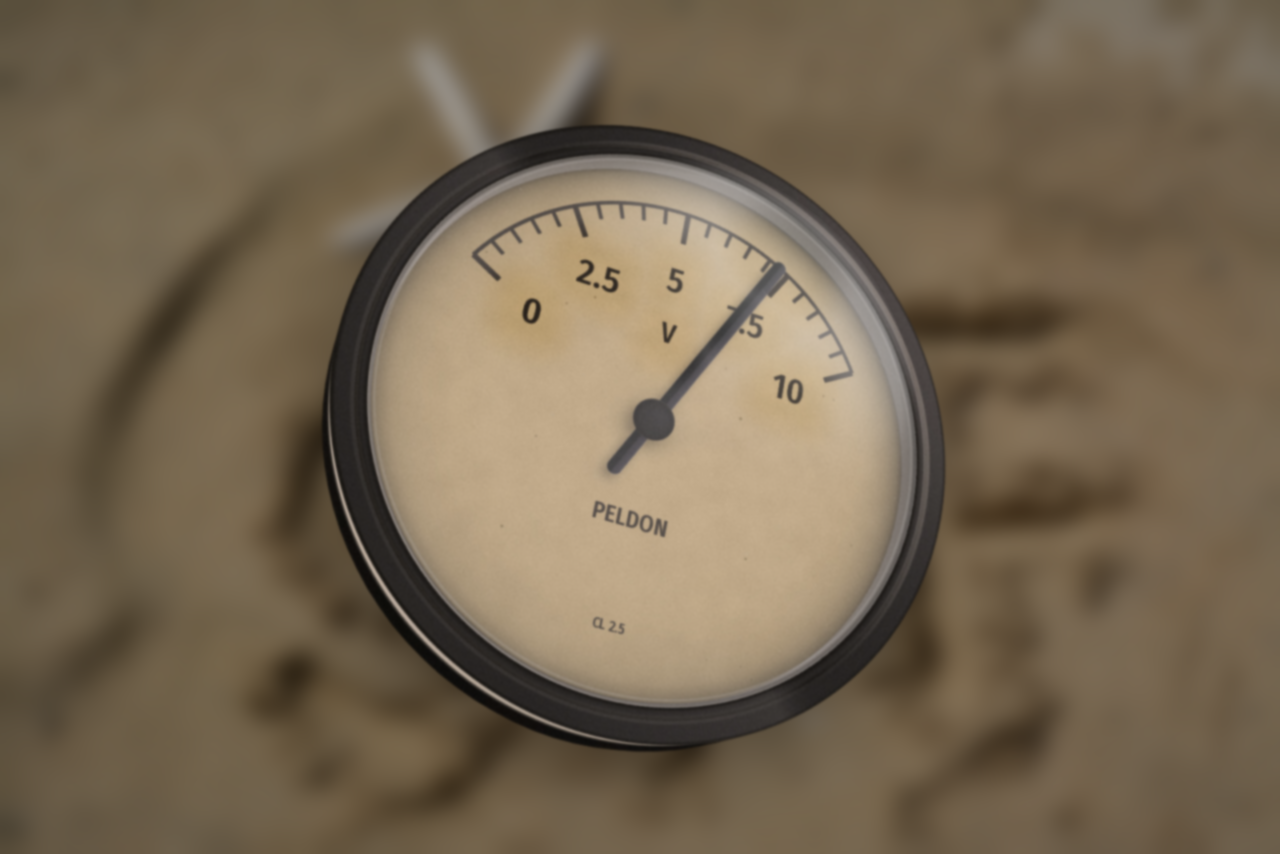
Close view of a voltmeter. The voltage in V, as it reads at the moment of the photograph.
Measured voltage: 7.25 V
